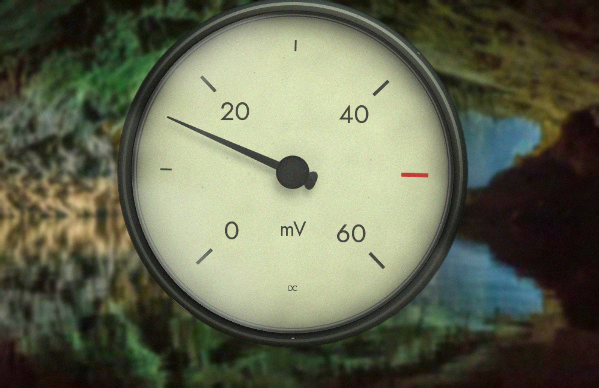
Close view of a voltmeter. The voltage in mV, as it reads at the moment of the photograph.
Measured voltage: 15 mV
